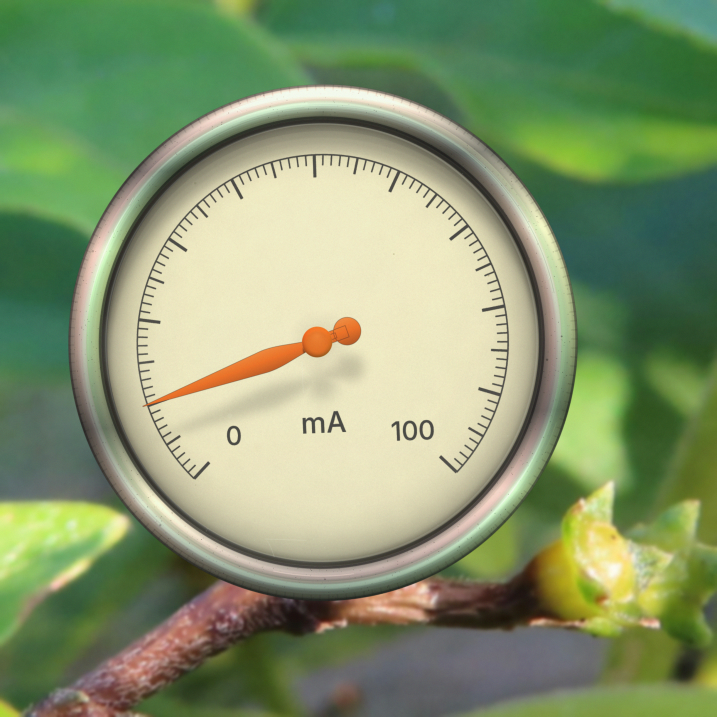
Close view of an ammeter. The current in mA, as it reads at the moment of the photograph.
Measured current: 10 mA
